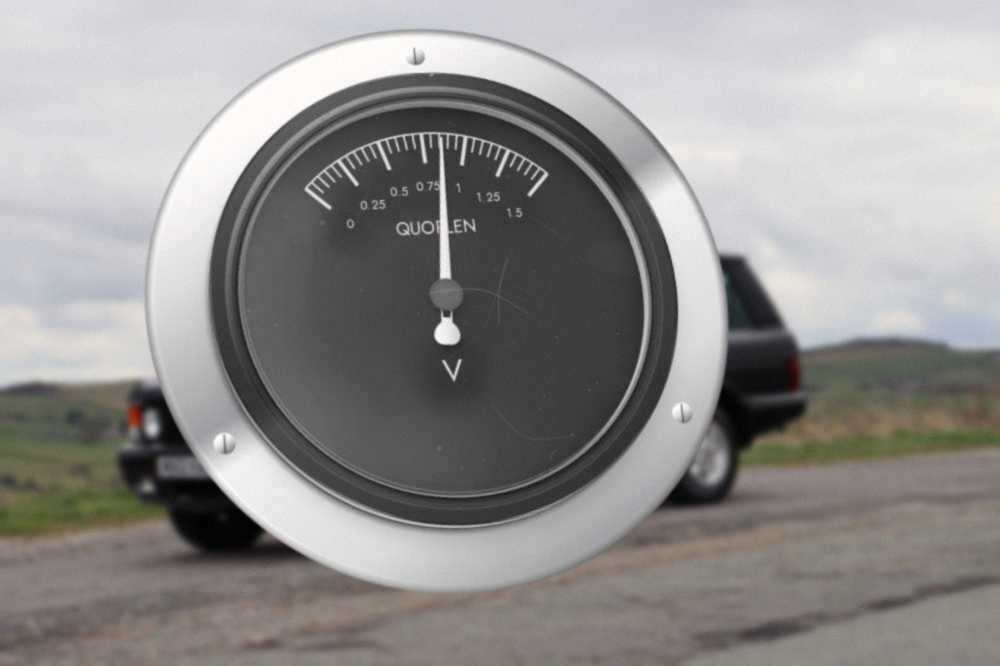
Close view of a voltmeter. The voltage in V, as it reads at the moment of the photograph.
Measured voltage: 0.85 V
